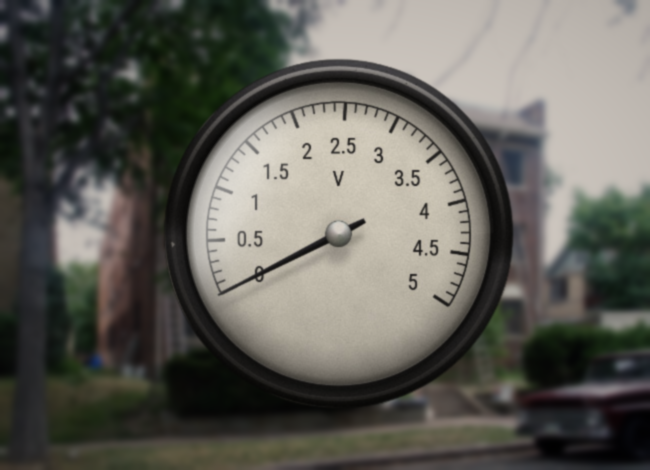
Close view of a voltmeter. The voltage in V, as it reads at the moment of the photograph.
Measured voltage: 0 V
